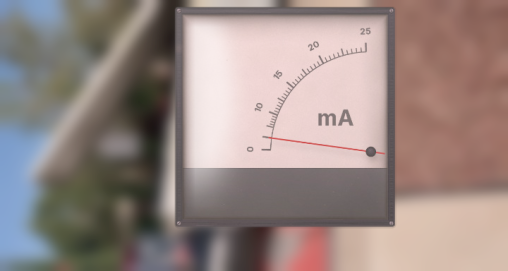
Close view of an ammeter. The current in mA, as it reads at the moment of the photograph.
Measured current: 5 mA
